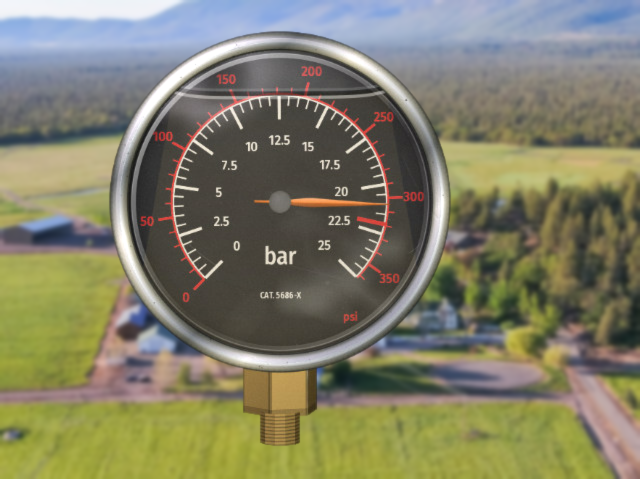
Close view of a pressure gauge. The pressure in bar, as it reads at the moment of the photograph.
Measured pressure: 21 bar
